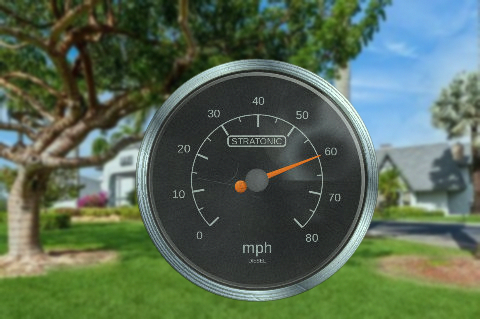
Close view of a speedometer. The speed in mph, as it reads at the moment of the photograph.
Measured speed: 60 mph
